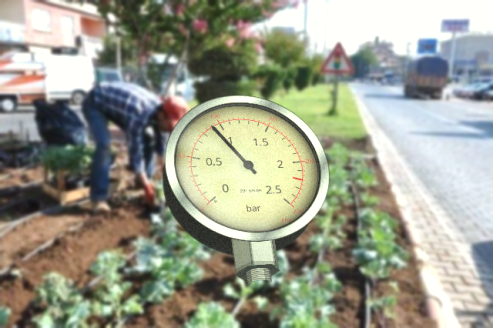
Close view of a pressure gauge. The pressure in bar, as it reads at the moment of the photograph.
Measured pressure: 0.9 bar
